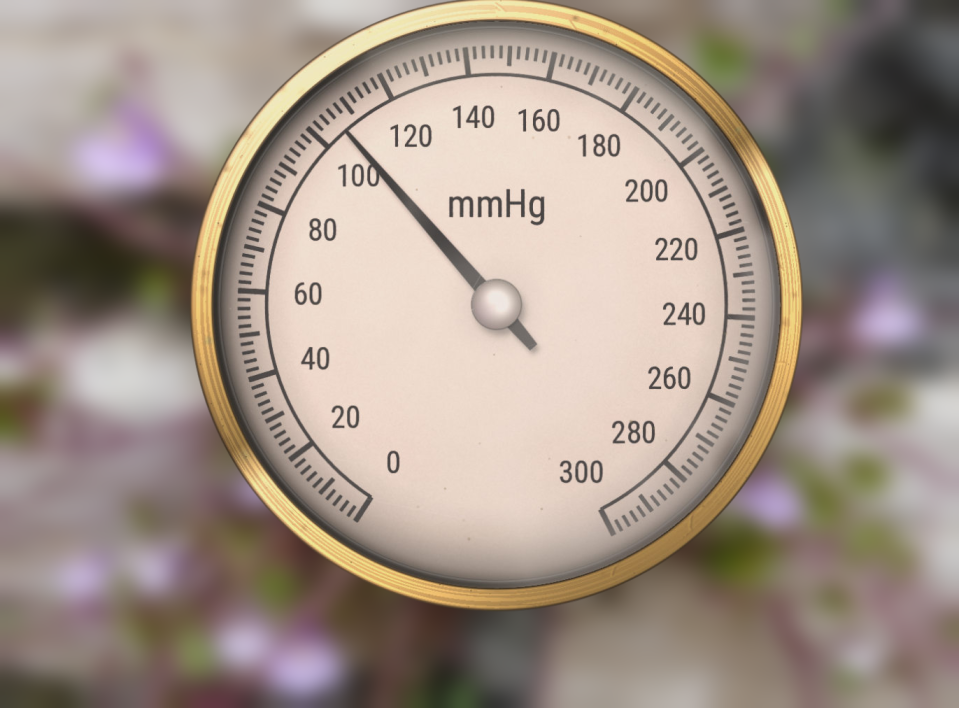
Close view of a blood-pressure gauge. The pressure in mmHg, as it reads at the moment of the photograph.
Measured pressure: 106 mmHg
